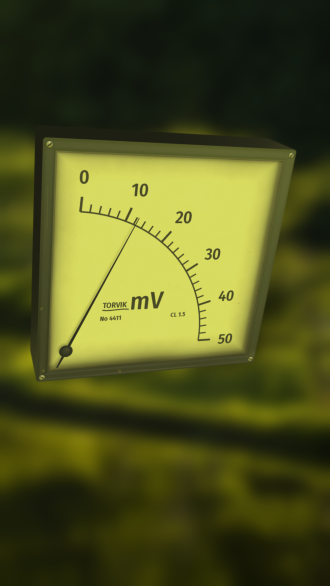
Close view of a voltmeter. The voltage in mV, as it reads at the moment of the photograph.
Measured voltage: 12 mV
